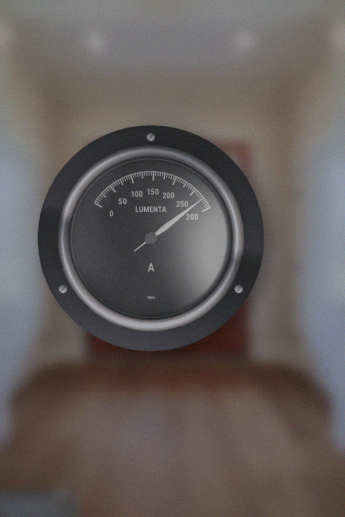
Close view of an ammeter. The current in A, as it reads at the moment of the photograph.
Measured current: 275 A
